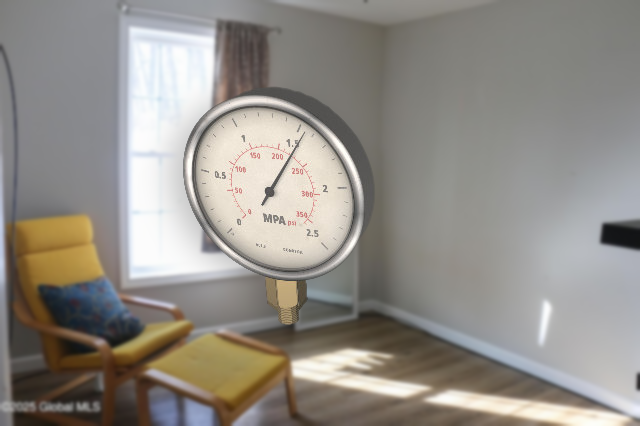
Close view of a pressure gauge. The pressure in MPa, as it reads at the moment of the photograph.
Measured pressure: 1.55 MPa
